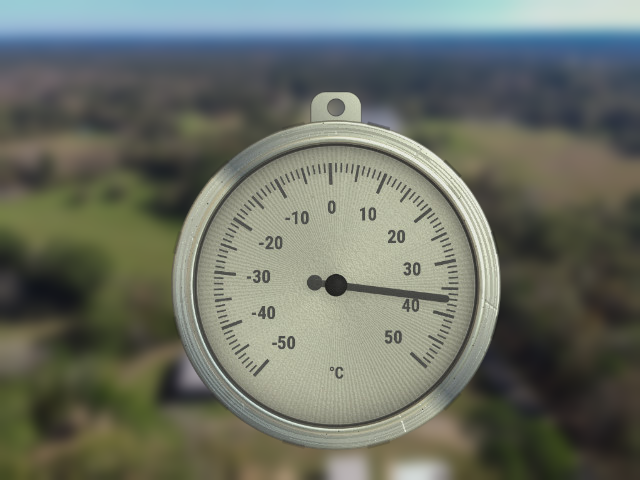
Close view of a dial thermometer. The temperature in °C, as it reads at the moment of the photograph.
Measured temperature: 37 °C
